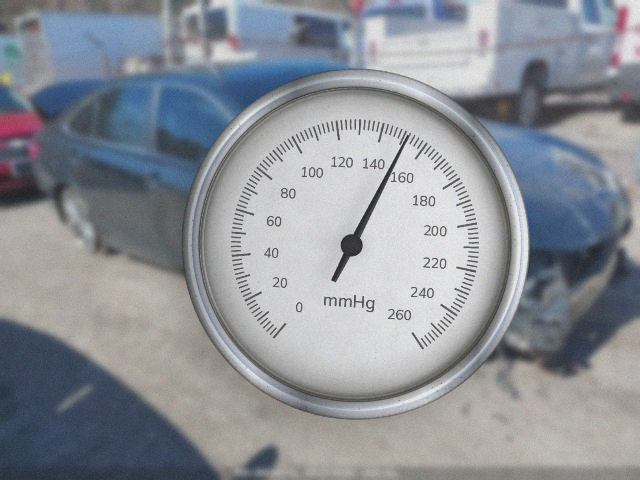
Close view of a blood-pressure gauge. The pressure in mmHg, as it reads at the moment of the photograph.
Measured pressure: 152 mmHg
